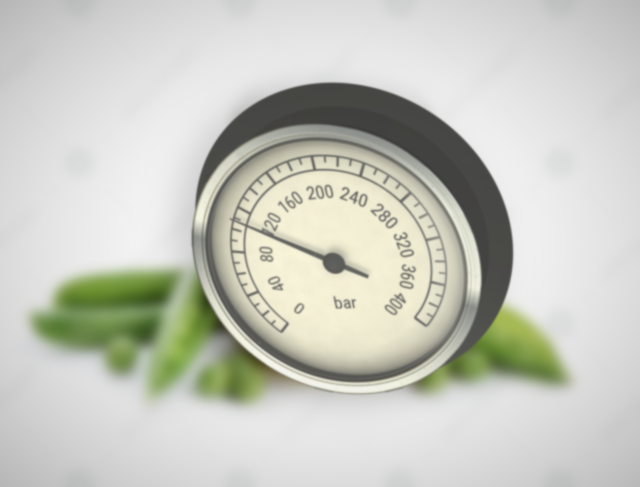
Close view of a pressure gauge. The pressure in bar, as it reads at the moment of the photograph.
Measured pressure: 110 bar
